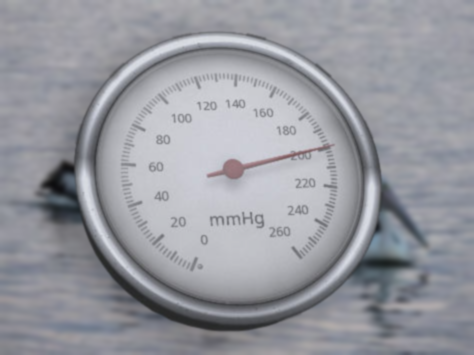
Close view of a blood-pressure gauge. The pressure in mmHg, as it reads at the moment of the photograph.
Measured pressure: 200 mmHg
